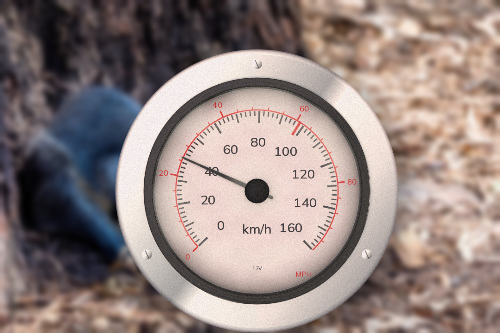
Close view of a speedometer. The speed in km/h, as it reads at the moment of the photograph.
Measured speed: 40 km/h
